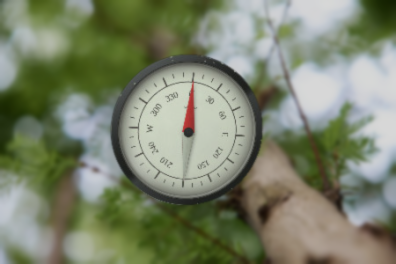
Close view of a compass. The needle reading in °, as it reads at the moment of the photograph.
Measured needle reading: 0 °
